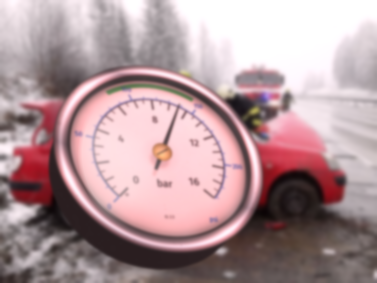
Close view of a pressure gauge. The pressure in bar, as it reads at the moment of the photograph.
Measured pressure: 9.5 bar
